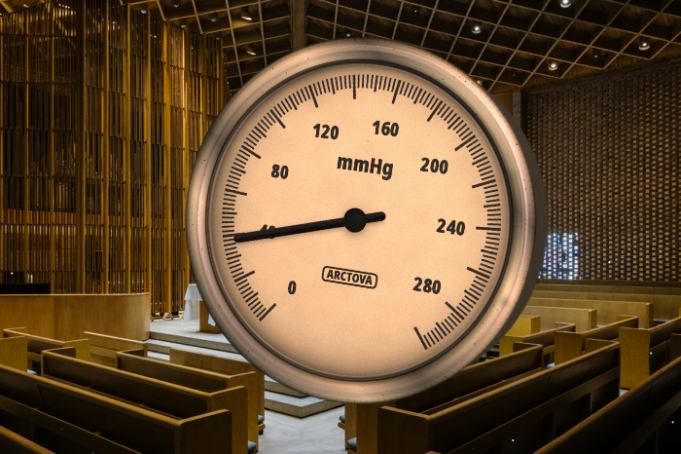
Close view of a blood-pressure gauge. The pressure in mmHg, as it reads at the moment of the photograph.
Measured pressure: 38 mmHg
